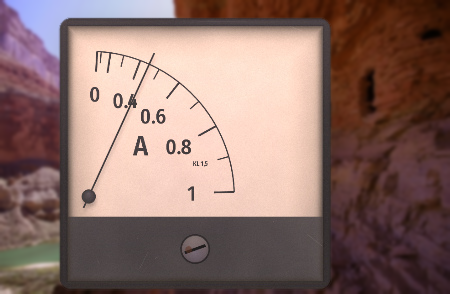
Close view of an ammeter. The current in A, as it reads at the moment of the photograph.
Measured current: 0.45 A
